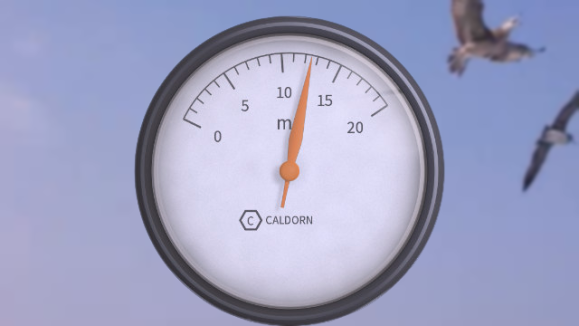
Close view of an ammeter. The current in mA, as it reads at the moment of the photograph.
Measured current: 12.5 mA
